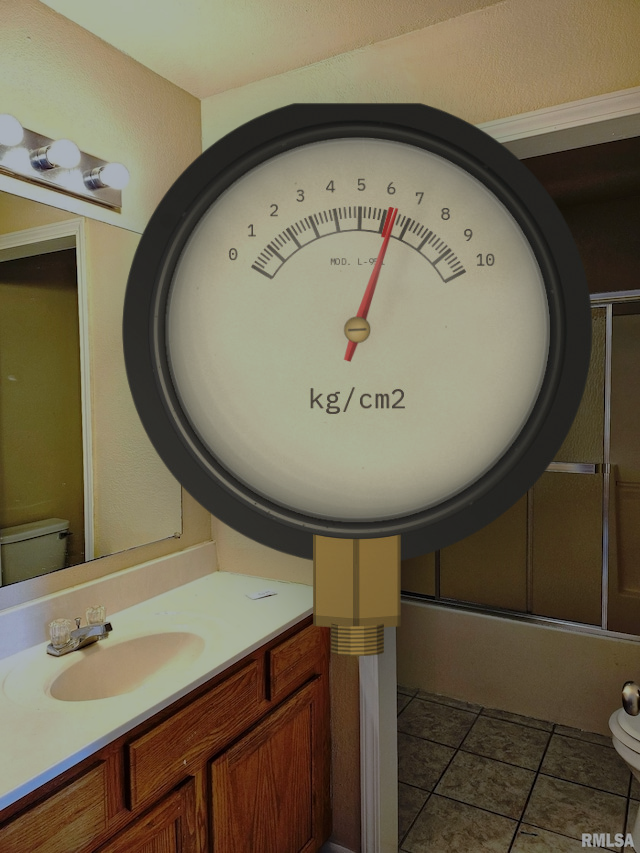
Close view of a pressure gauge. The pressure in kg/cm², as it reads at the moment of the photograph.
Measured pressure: 6.4 kg/cm²
